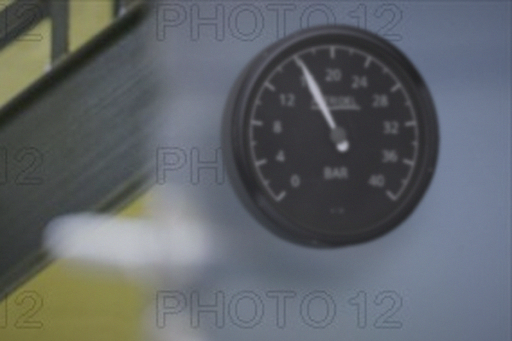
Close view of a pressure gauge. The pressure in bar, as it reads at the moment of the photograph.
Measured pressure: 16 bar
